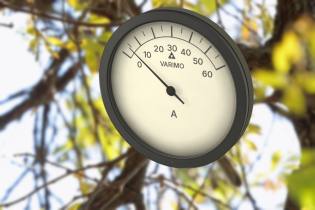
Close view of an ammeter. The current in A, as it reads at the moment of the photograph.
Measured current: 5 A
